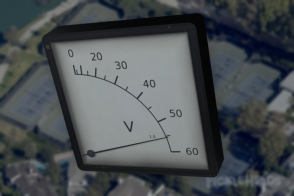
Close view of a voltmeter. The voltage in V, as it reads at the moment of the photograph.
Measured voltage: 55 V
